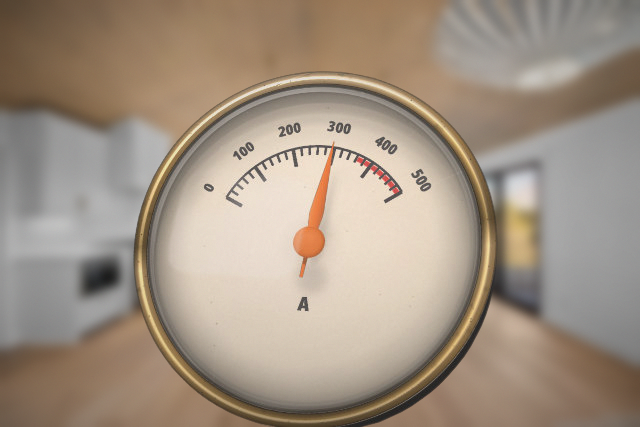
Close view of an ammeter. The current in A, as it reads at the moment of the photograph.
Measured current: 300 A
